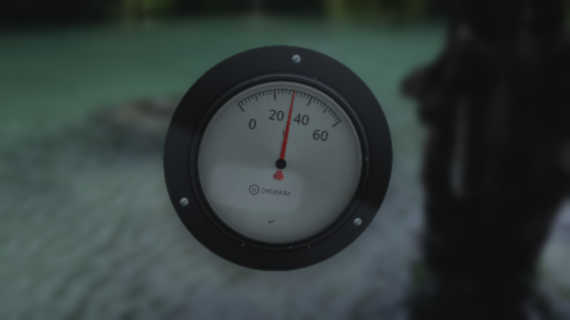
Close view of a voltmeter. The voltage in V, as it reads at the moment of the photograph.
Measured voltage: 30 V
